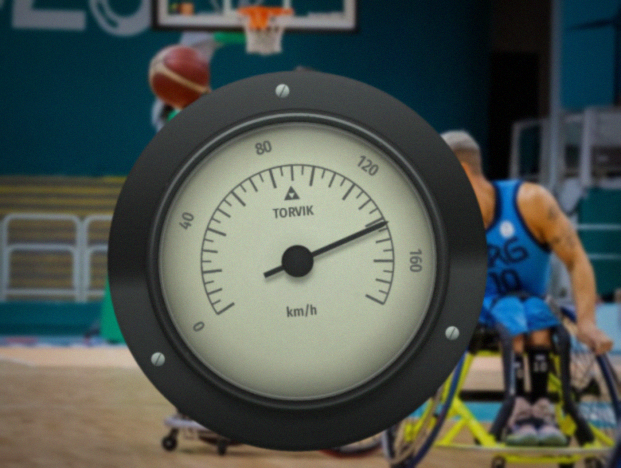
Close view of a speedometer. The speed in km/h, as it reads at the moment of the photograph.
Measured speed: 142.5 km/h
